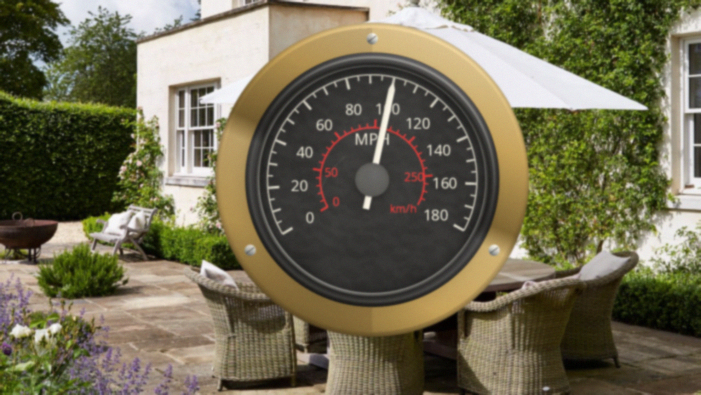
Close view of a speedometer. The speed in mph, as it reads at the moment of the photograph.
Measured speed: 100 mph
